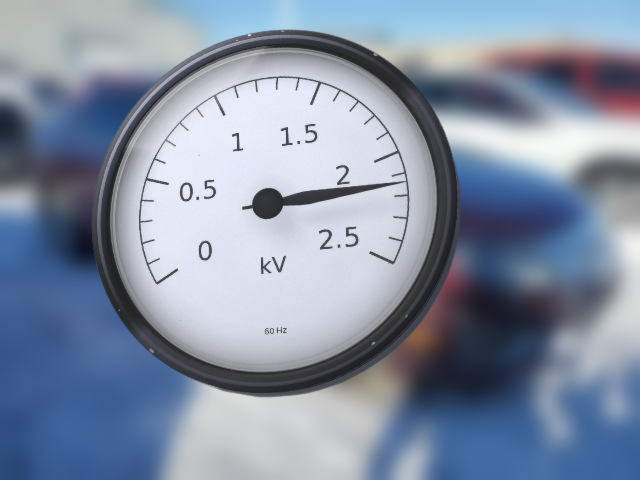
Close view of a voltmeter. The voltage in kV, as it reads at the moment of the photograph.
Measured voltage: 2.15 kV
